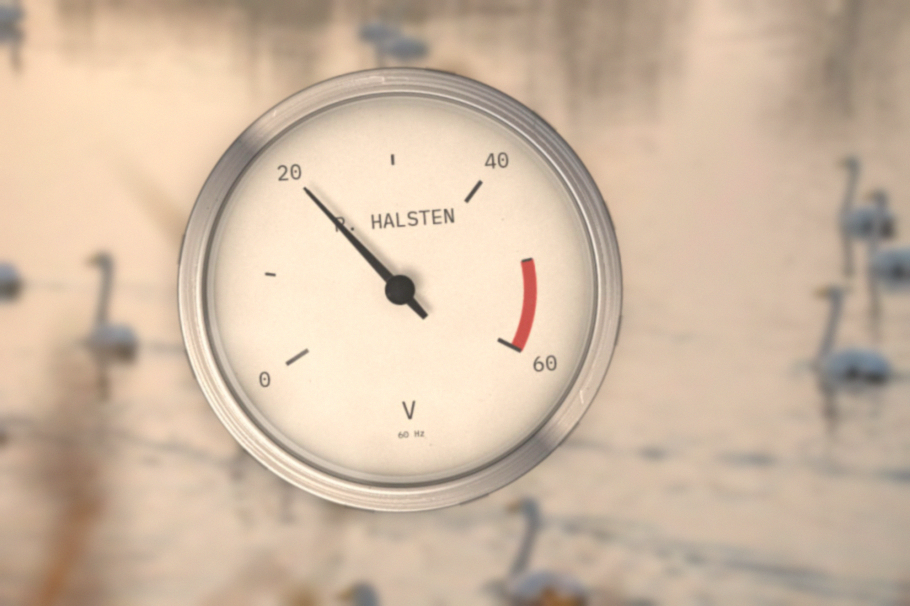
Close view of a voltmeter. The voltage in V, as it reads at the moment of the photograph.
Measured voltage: 20 V
